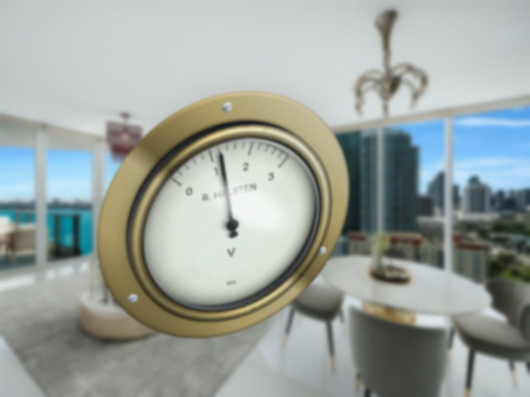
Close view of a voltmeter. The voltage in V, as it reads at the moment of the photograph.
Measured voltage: 1.2 V
